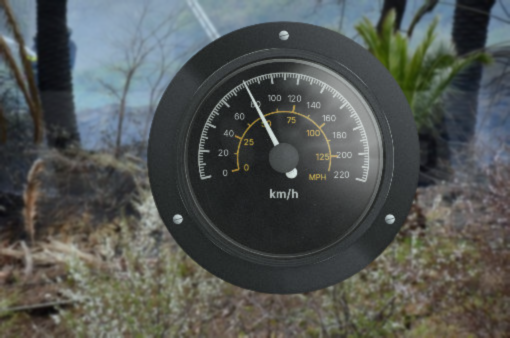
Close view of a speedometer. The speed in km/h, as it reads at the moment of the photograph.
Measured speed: 80 km/h
